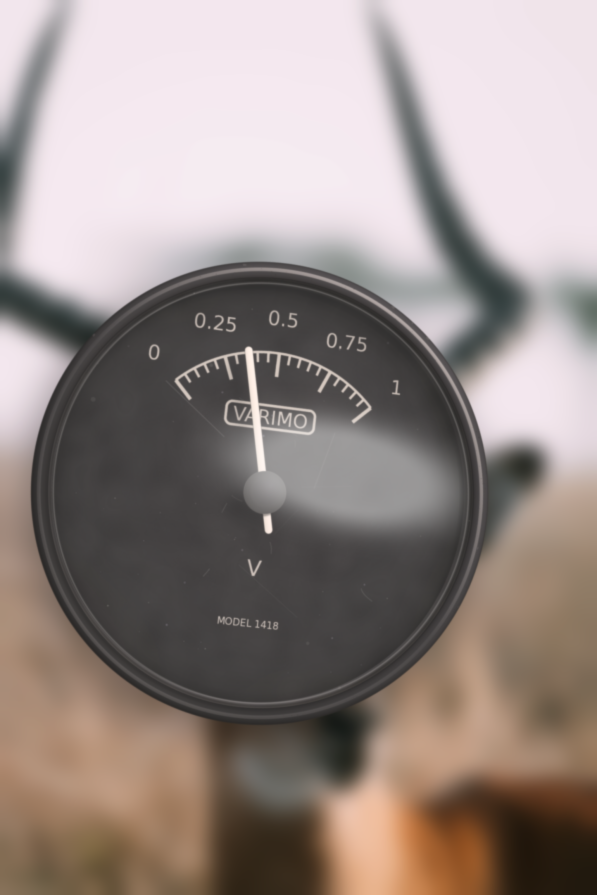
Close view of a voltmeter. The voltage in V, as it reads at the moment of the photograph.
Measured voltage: 0.35 V
